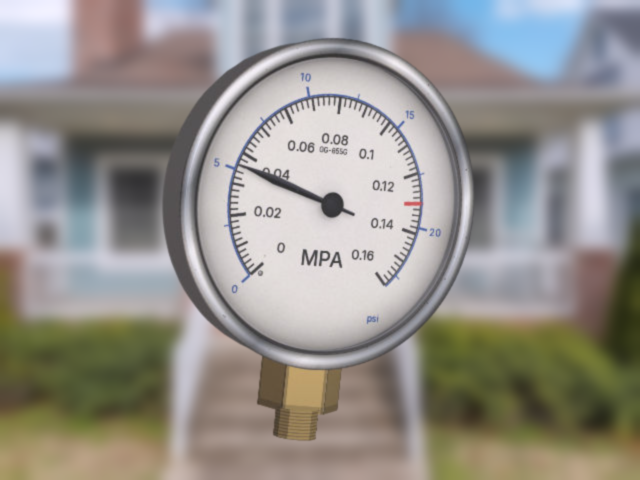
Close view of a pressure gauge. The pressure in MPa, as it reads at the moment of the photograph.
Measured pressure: 0.036 MPa
